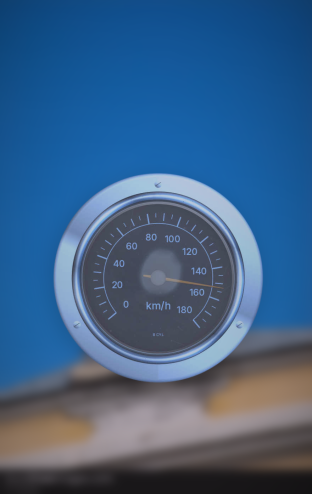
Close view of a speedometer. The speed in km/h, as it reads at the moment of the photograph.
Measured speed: 152.5 km/h
